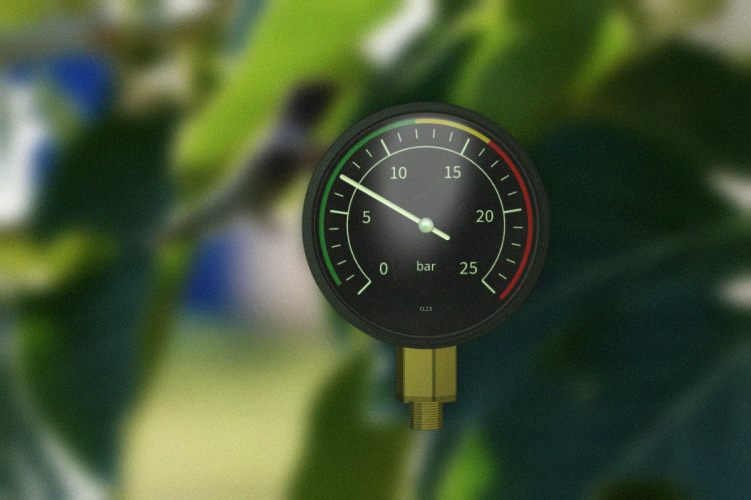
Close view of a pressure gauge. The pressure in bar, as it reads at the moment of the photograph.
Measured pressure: 7 bar
